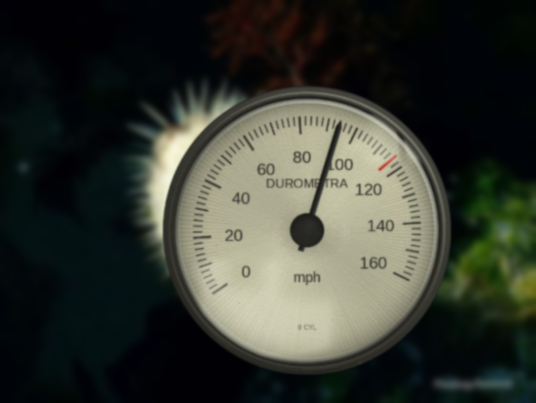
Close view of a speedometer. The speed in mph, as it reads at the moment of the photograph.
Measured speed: 94 mph
